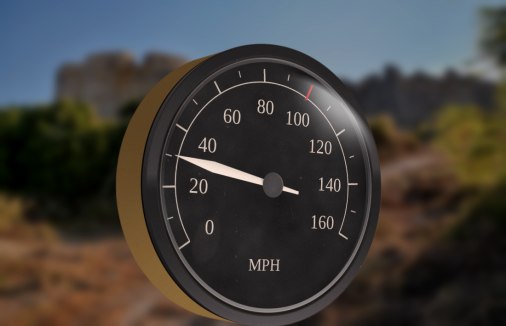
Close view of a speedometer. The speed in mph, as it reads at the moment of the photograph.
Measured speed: 30 mph
